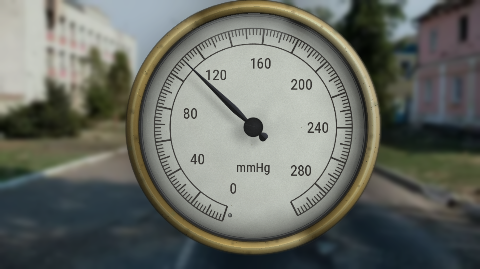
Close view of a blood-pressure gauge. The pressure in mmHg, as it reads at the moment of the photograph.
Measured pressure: 110 mmHg
